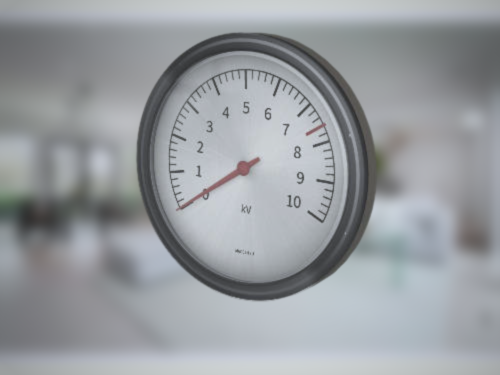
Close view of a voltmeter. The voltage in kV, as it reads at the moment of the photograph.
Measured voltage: 0 kV
